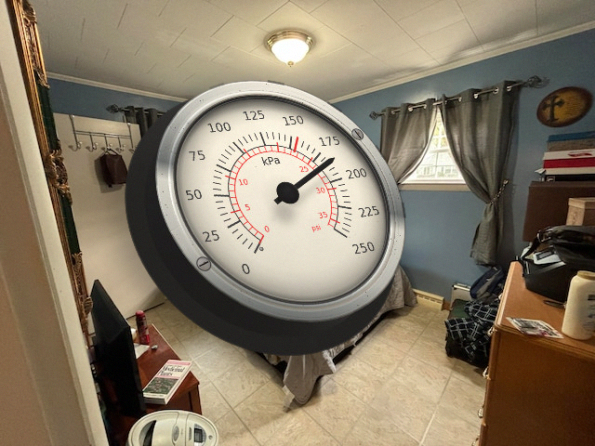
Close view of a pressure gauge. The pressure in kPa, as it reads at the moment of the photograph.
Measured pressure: 185 kPa
